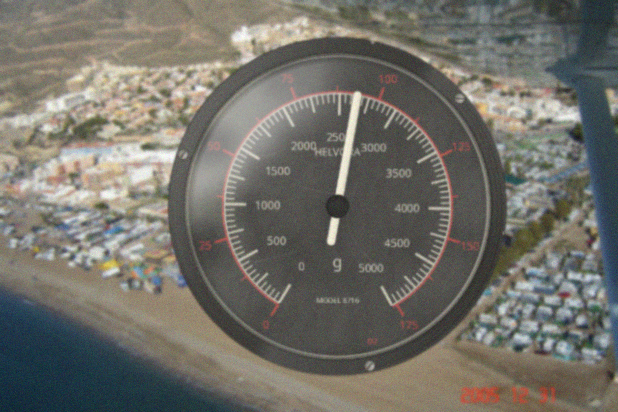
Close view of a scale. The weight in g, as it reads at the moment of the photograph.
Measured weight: 2650 g
